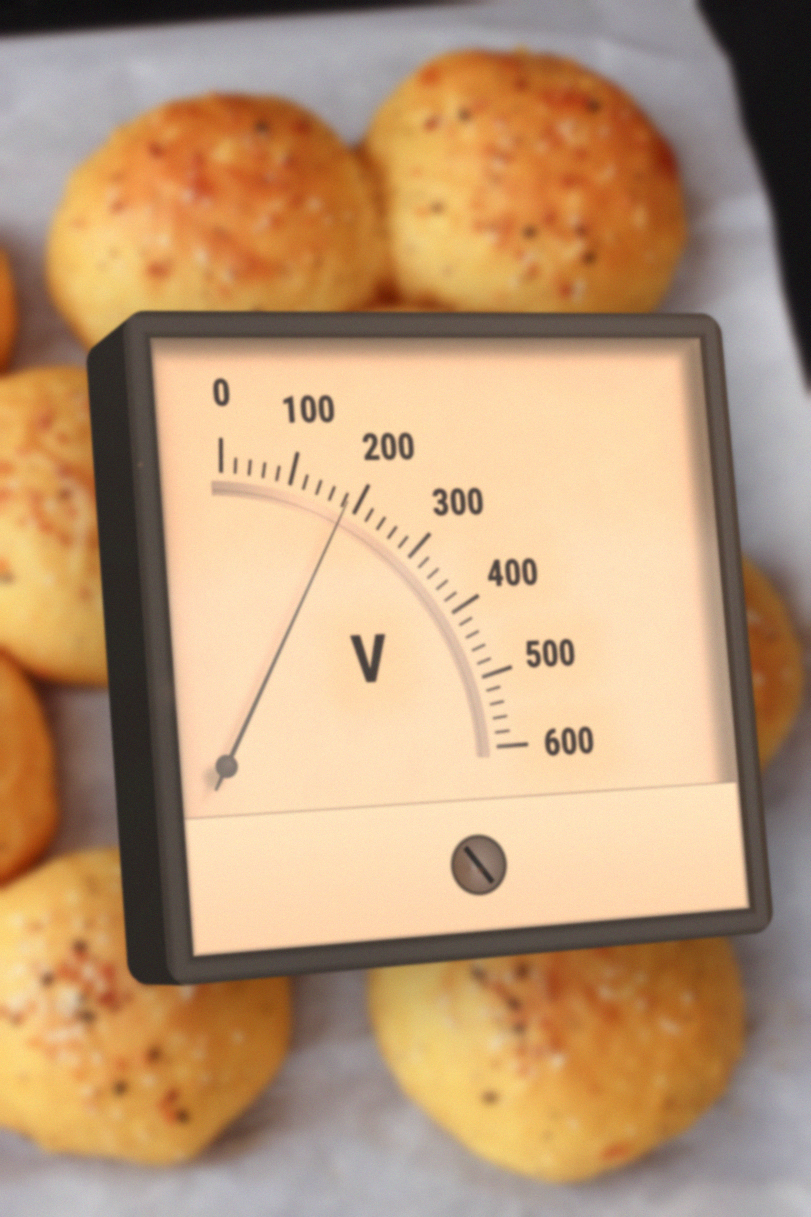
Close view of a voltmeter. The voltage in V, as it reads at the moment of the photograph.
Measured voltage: 180 V
